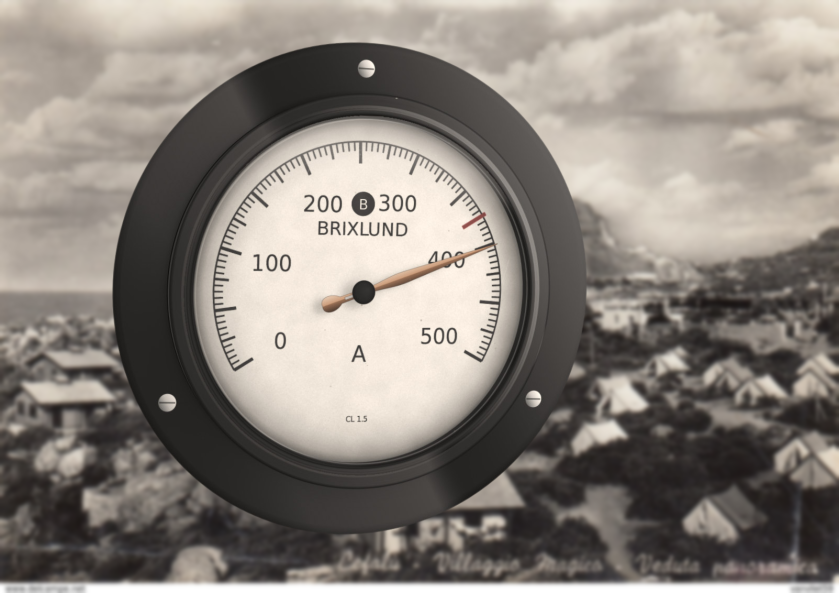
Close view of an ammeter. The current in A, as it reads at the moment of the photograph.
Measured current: 400 A
